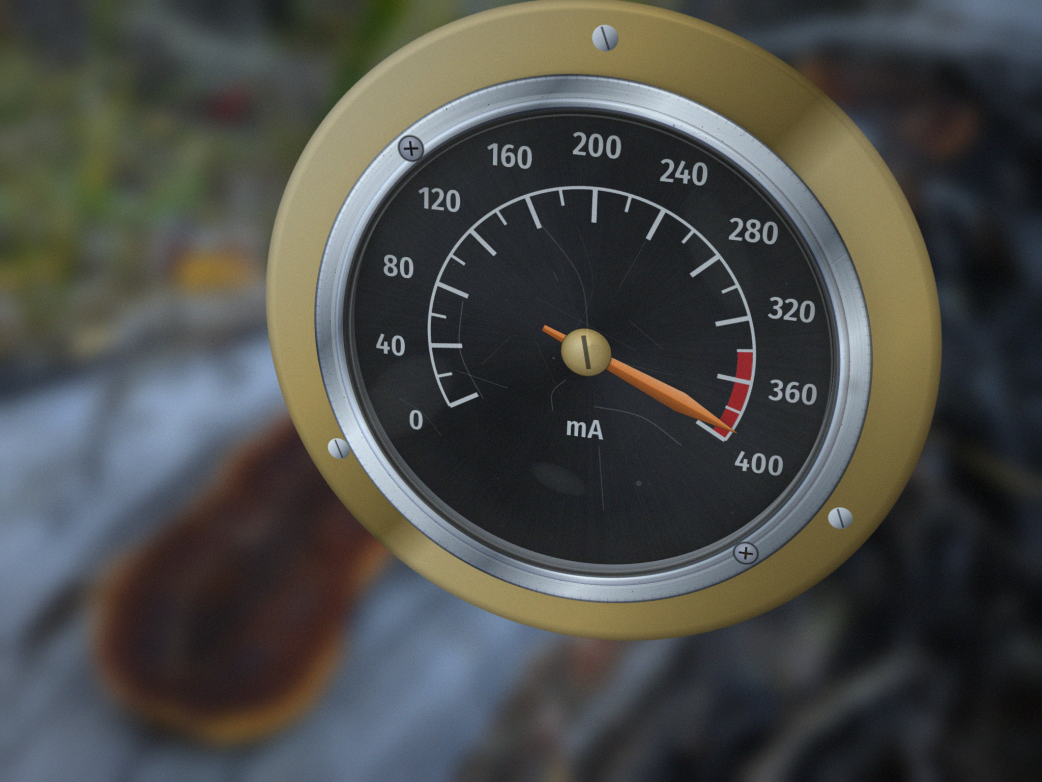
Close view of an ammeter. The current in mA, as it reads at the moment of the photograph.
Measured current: 390 mA
